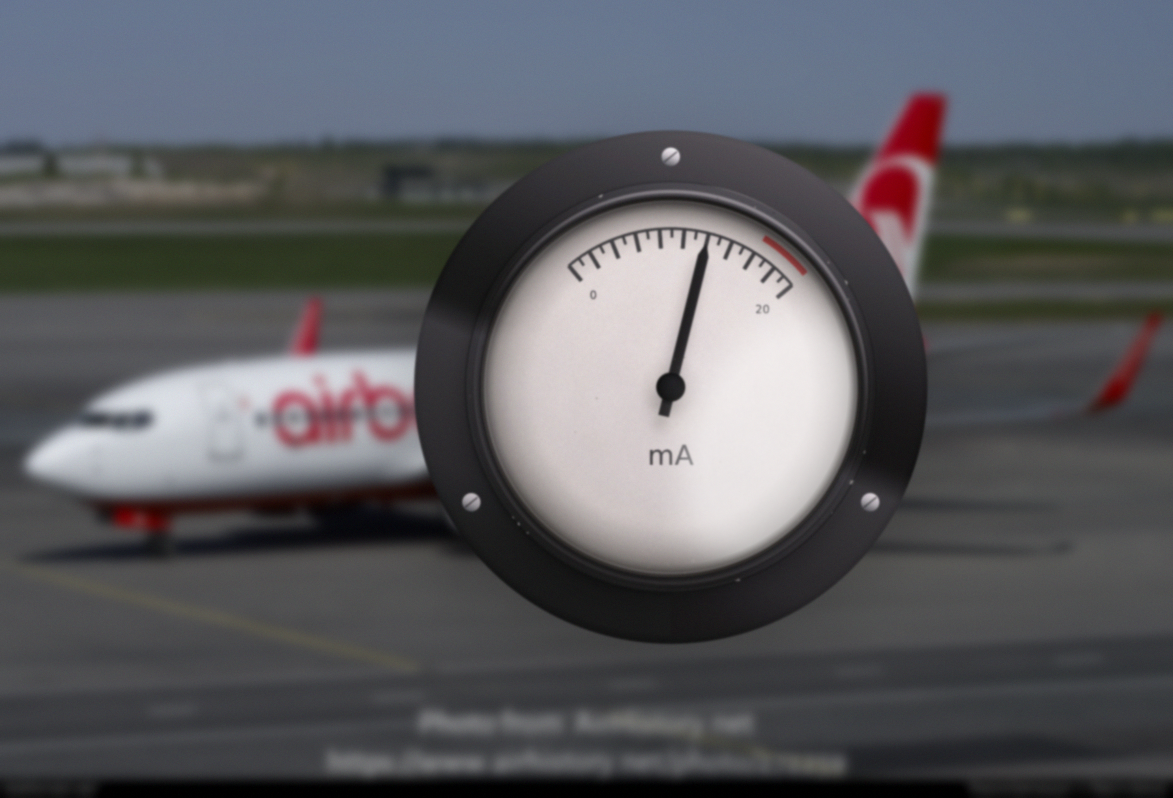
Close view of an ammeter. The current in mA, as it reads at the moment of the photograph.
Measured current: 12 mA
